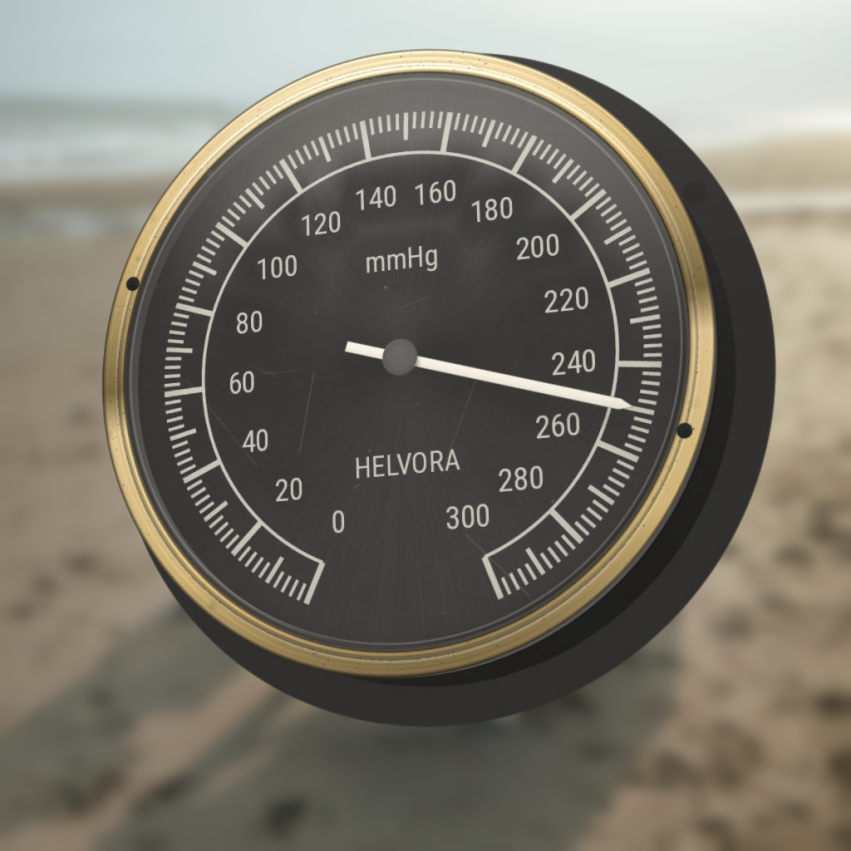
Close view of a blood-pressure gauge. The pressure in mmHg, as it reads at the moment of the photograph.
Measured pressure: 250 mmHg
